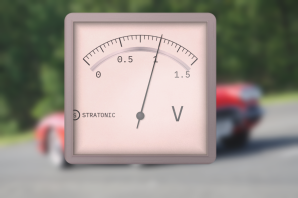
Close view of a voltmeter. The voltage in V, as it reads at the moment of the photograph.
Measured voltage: 1 V
